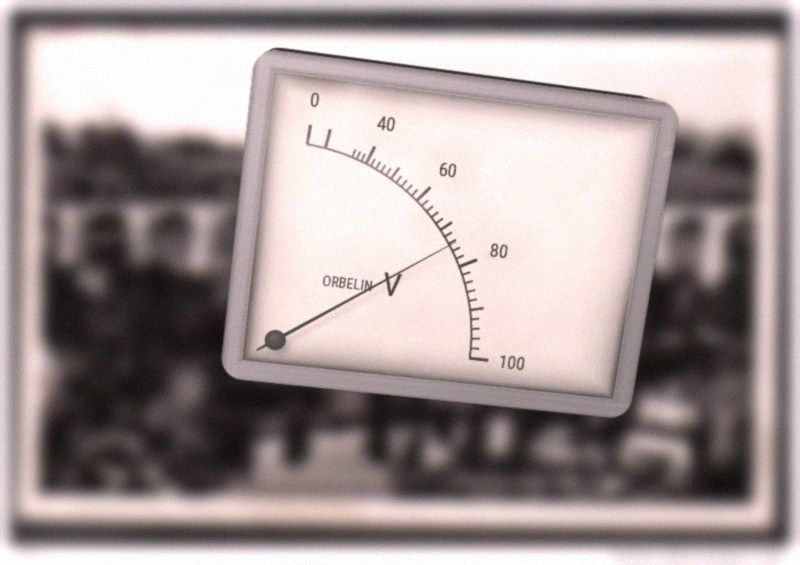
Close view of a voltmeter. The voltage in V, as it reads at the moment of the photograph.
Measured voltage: 74 V
